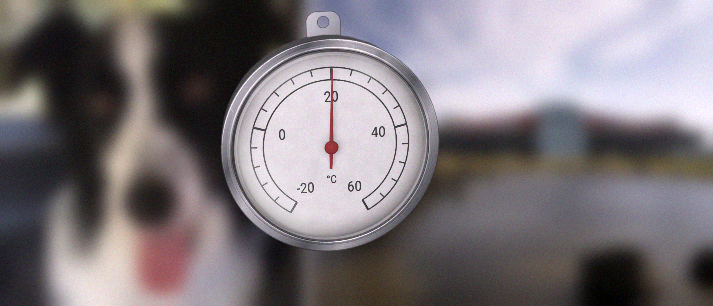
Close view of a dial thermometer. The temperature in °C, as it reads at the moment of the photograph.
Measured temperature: 20 °C
